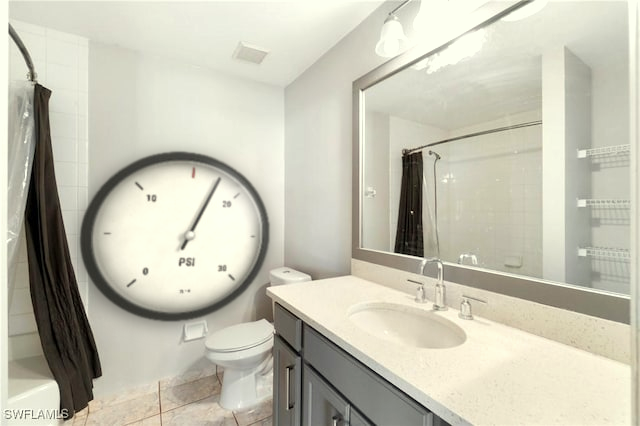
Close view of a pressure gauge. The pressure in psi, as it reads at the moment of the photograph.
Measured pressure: 17.5 psi
